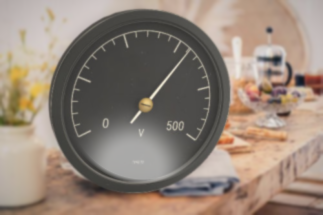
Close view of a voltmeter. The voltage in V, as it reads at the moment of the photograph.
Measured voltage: 320 V
